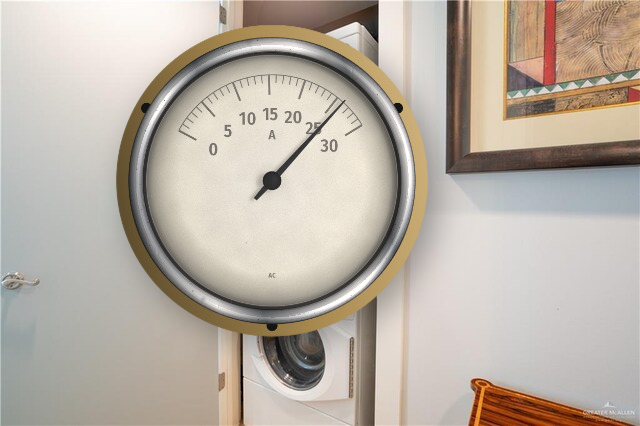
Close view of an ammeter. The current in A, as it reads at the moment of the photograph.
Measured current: 26 A
